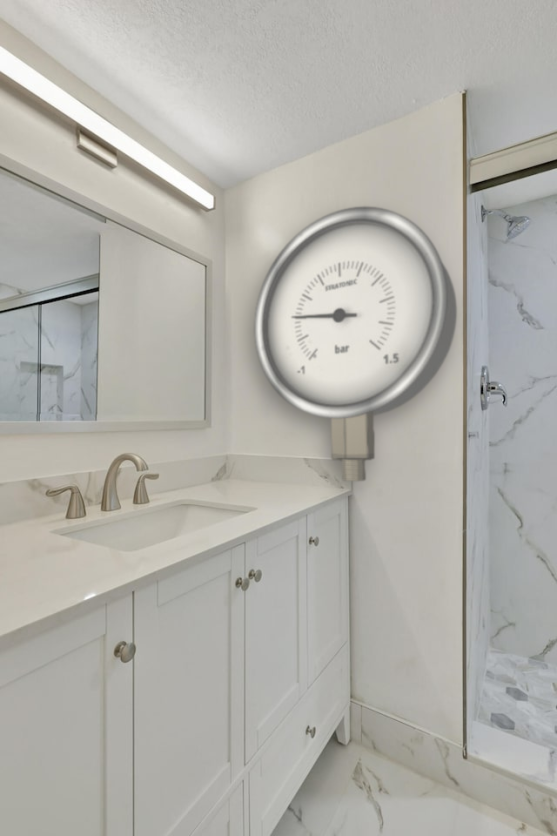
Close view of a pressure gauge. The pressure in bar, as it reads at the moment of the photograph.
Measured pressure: -0.5 bar
